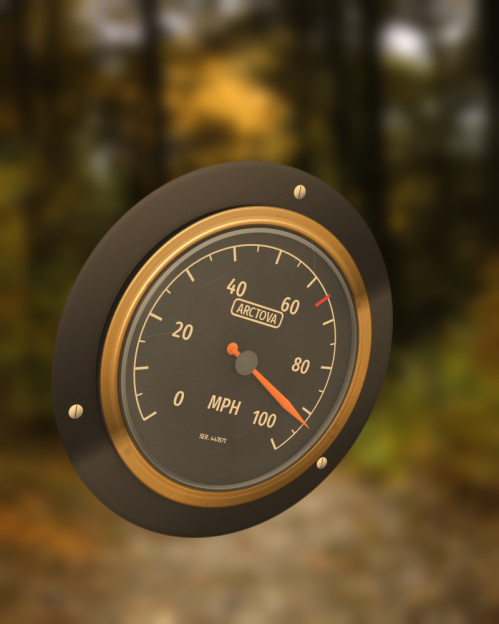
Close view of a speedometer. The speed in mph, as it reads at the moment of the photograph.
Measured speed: 92.5 mph
